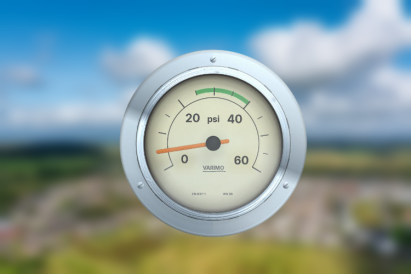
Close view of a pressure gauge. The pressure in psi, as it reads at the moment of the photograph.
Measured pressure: 5 psi
